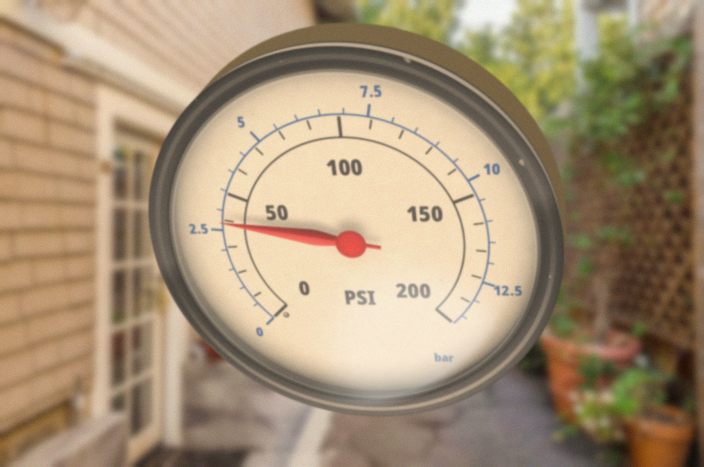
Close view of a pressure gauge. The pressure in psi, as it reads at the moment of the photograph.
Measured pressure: 40 psi
